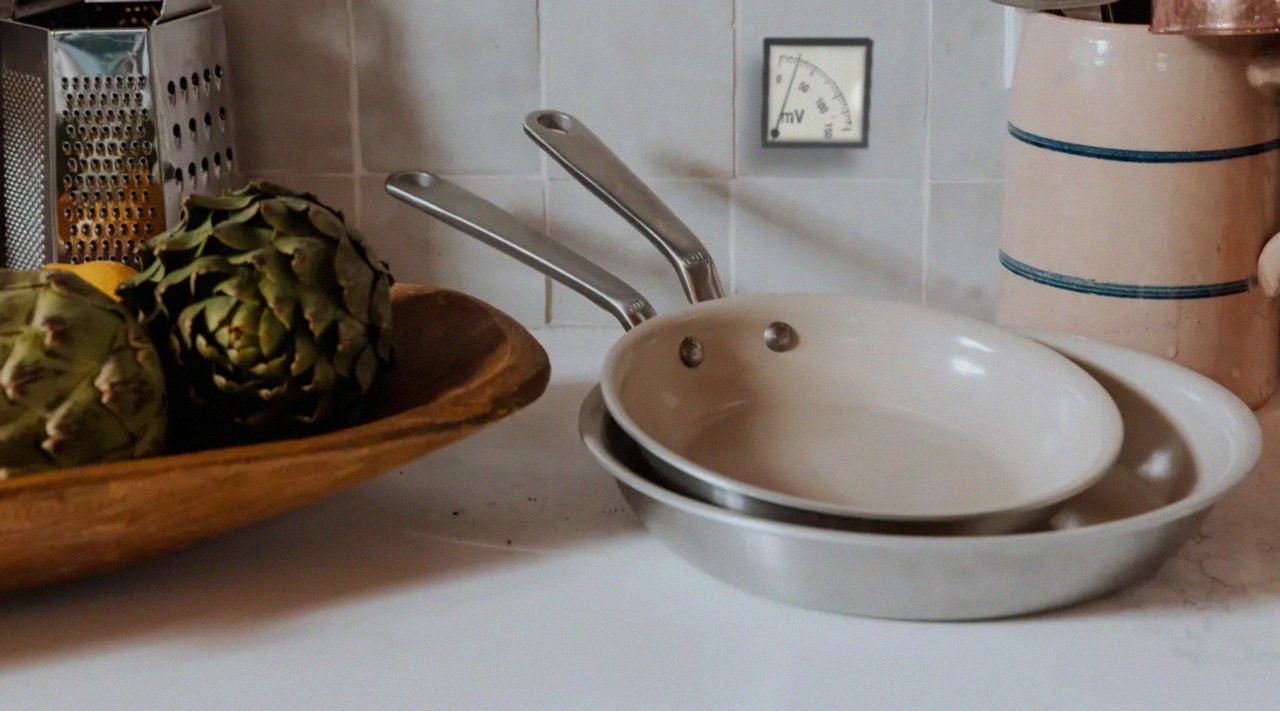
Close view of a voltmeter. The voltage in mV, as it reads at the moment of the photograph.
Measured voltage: 25 mV
